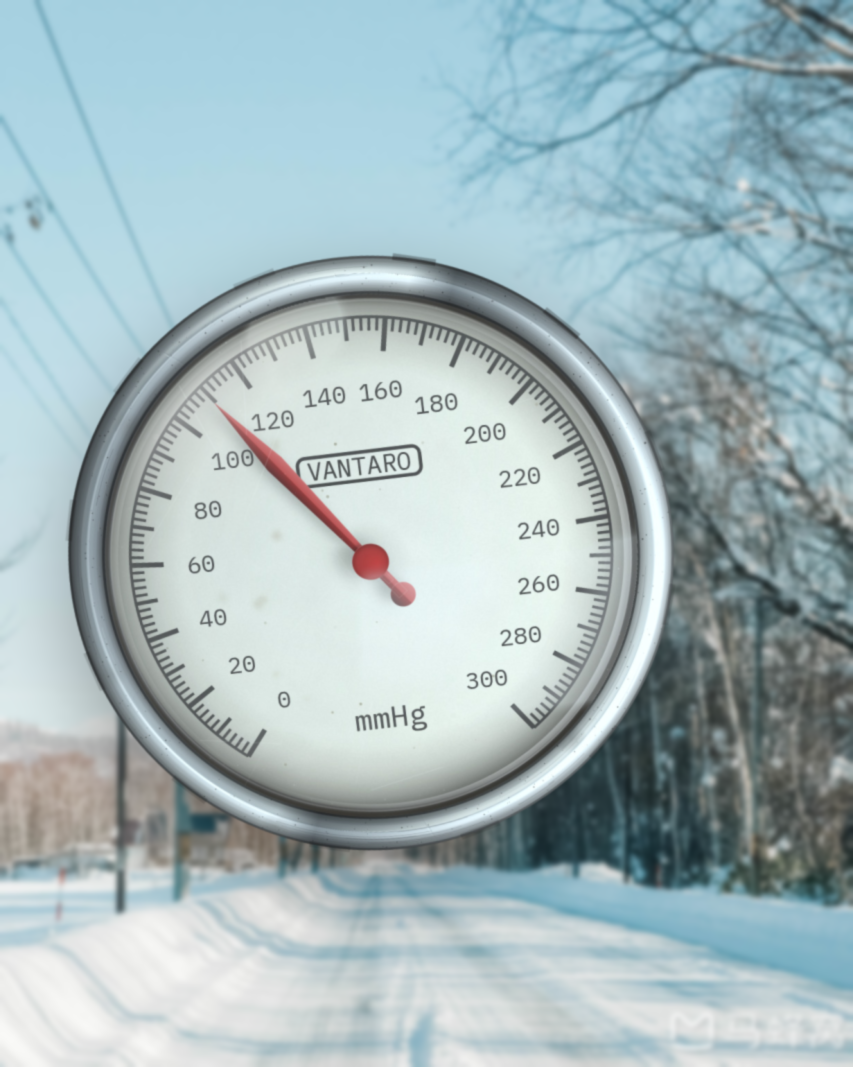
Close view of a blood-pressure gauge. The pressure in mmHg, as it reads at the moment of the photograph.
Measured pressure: 110 mmHg
